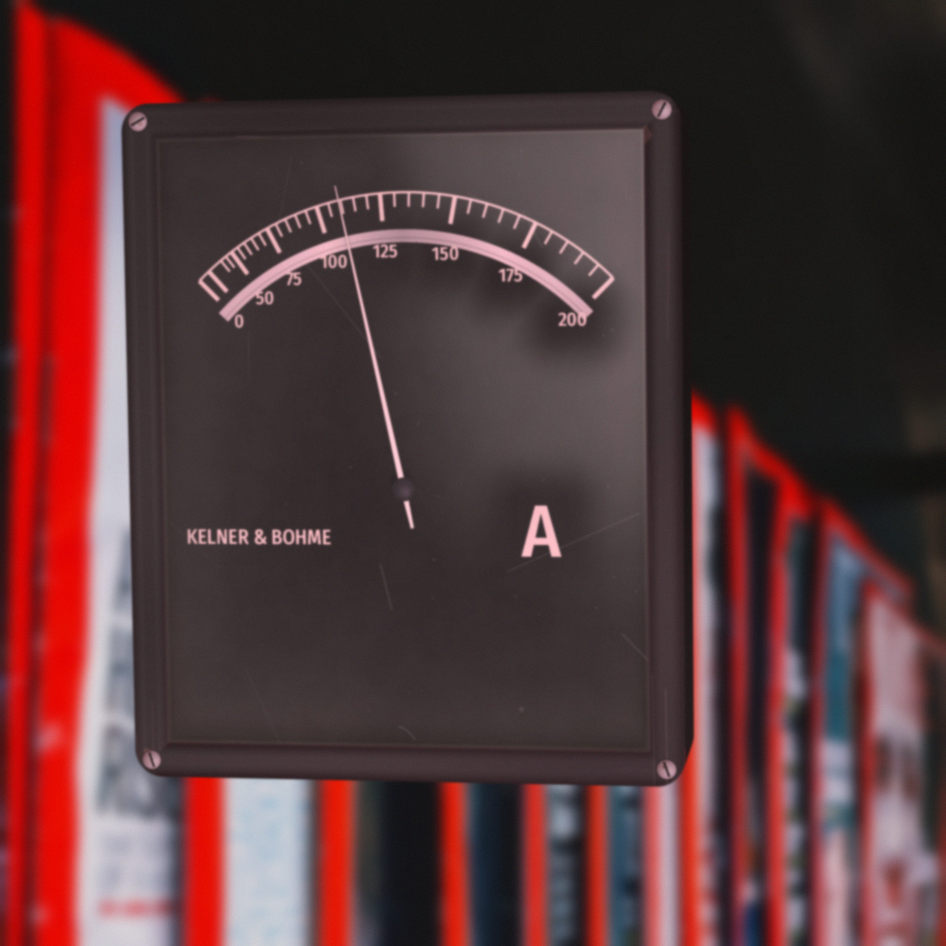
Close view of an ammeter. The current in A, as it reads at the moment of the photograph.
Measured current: 110 A
